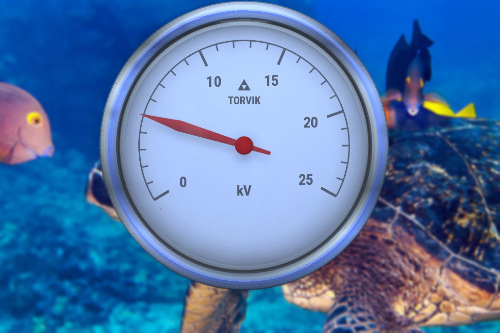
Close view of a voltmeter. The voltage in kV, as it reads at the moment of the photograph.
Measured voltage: 5 kV
